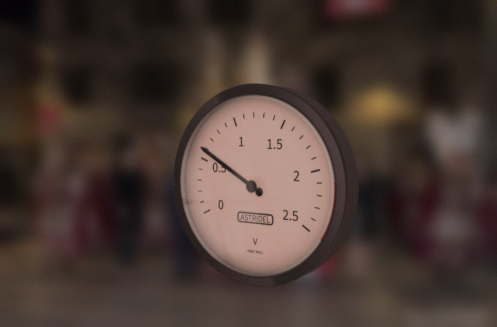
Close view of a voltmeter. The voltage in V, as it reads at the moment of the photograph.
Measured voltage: 0.6 V
